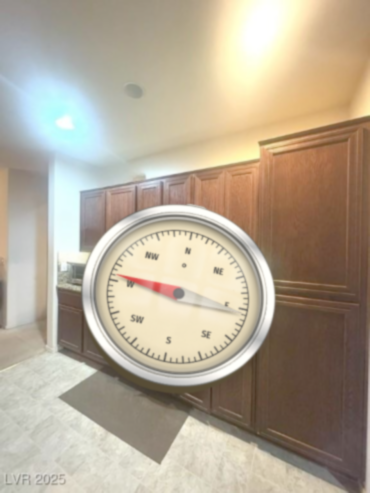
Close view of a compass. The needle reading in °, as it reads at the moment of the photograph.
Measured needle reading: 275 °
